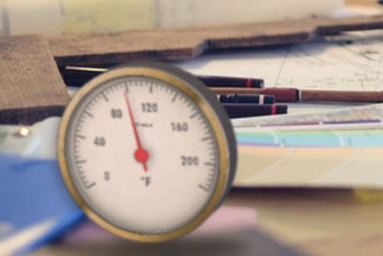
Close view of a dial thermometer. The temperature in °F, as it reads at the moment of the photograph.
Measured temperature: 100 °F
